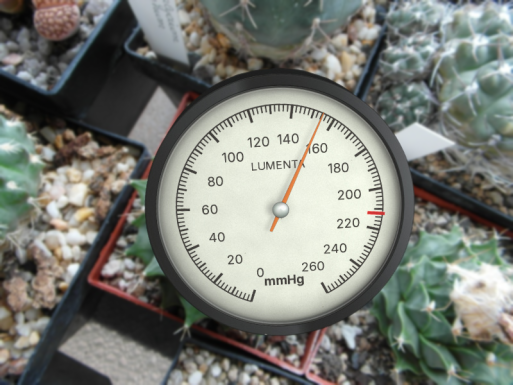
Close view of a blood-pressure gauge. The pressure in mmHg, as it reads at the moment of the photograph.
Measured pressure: 154 mmHg
